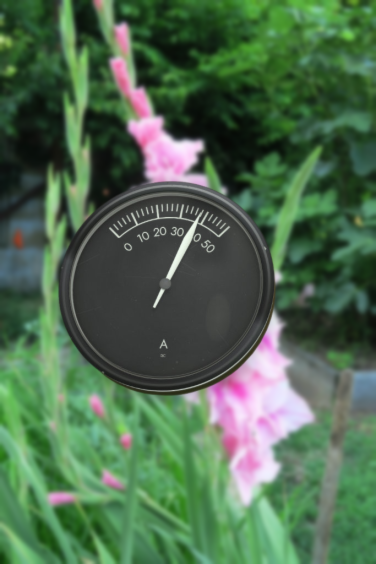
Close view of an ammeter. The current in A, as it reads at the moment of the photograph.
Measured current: 38 A
